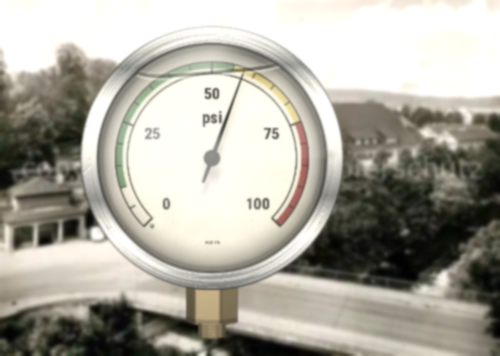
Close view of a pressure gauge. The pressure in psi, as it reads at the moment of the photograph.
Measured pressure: 57.5 psi
